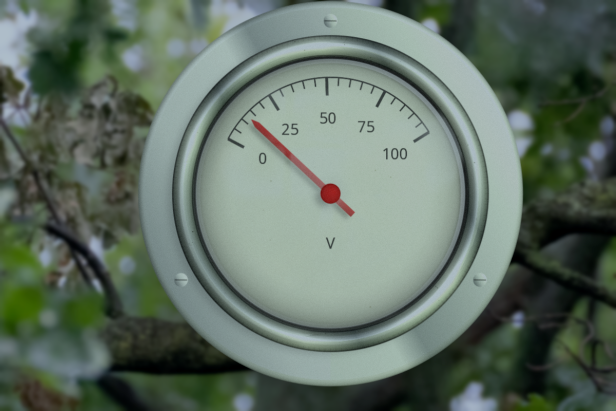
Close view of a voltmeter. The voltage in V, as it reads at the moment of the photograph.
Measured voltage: 12.5 V
